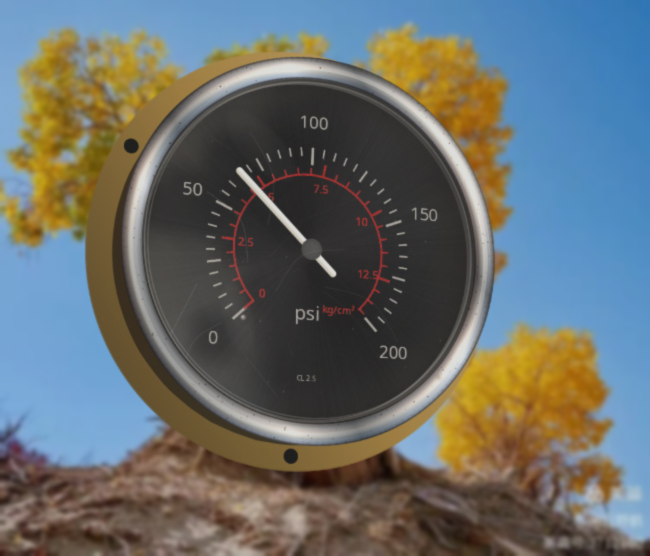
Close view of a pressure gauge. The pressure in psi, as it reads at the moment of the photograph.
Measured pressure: 65 psi
